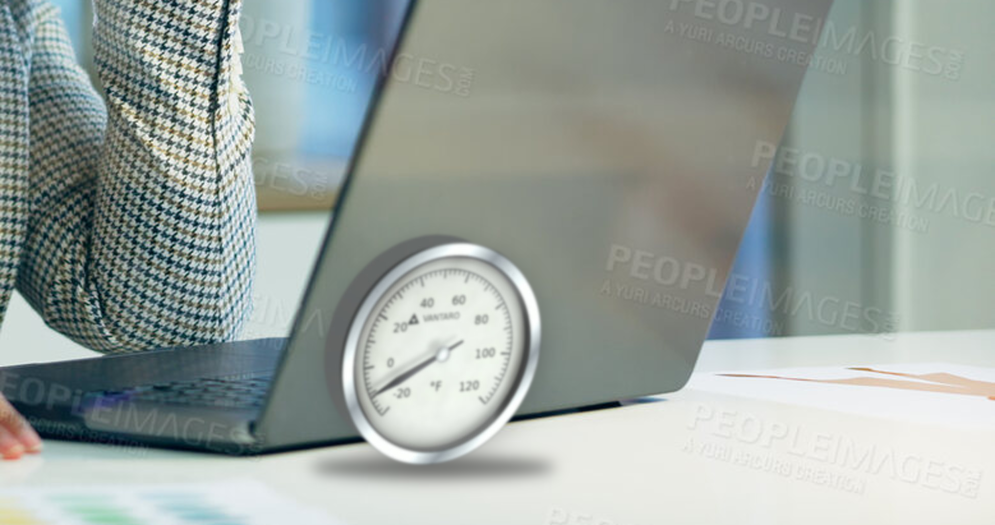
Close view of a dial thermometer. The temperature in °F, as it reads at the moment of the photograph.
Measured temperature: -10 °F
